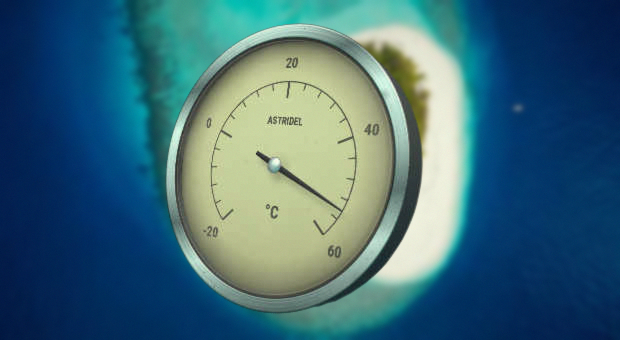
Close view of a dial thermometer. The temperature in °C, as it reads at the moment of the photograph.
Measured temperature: 54 °C
